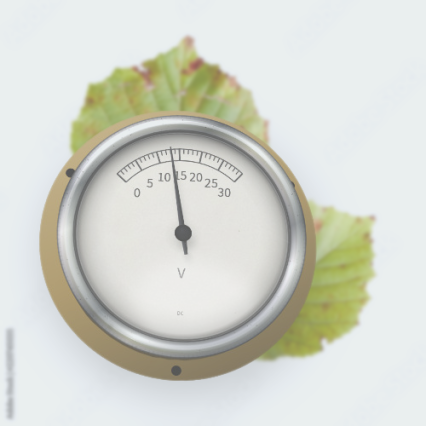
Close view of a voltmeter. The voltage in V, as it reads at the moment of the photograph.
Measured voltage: 13 V
